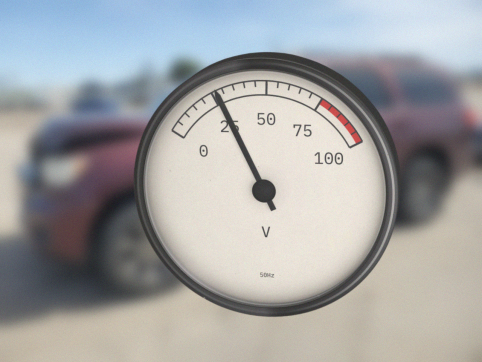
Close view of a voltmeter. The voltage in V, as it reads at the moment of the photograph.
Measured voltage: 27.5 V
